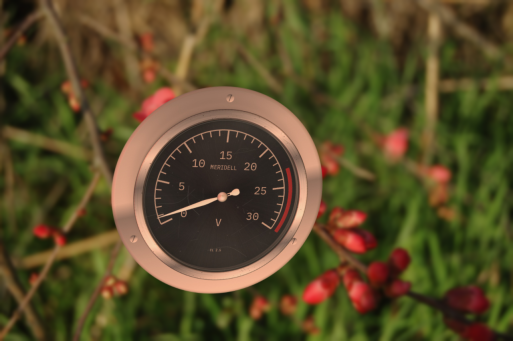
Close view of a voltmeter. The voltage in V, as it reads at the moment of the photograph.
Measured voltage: 1 V
